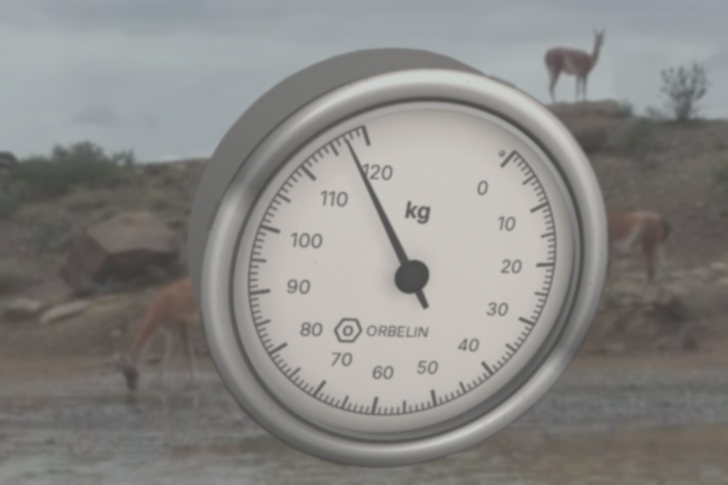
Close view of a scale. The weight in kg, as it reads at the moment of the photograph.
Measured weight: 117 kg
